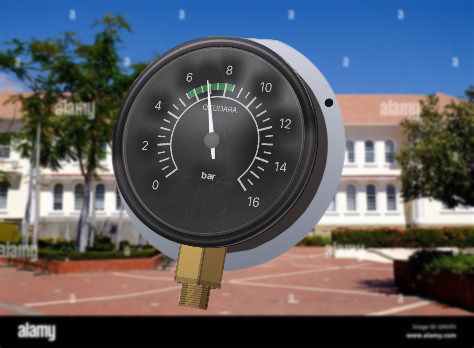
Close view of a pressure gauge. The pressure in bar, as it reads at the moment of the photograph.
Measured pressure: 7 bar
